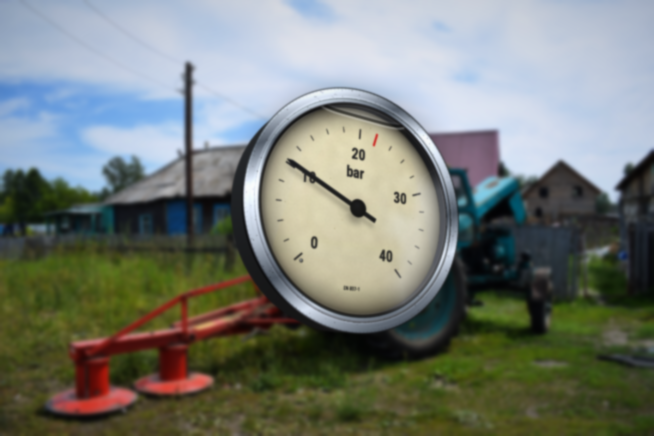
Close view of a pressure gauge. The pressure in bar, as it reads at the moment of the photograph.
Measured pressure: 10 bar
